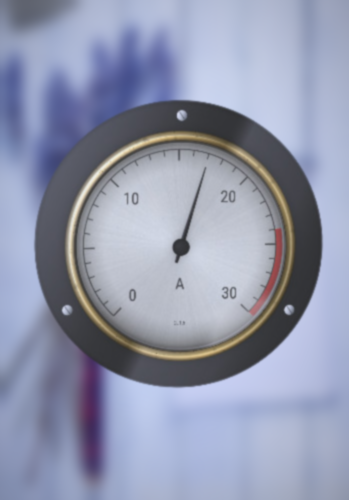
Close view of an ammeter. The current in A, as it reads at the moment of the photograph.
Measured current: 17 A
